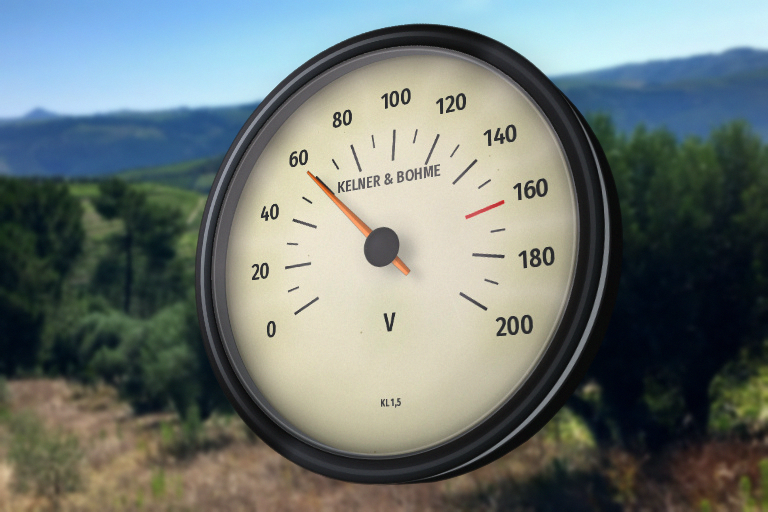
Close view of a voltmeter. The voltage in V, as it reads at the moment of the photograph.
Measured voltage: 60 V
